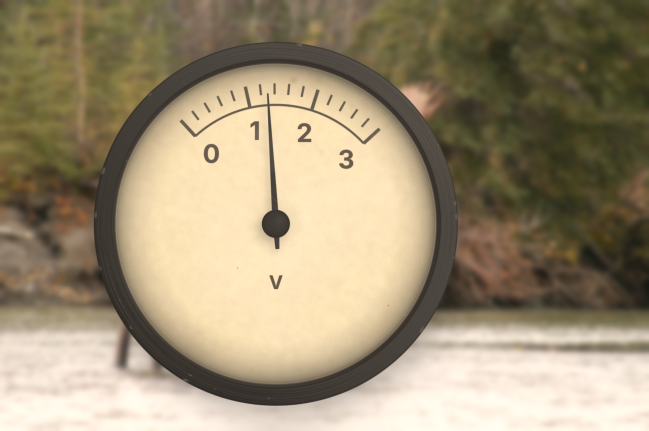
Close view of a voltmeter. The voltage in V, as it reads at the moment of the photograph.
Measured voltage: 1.3 V
